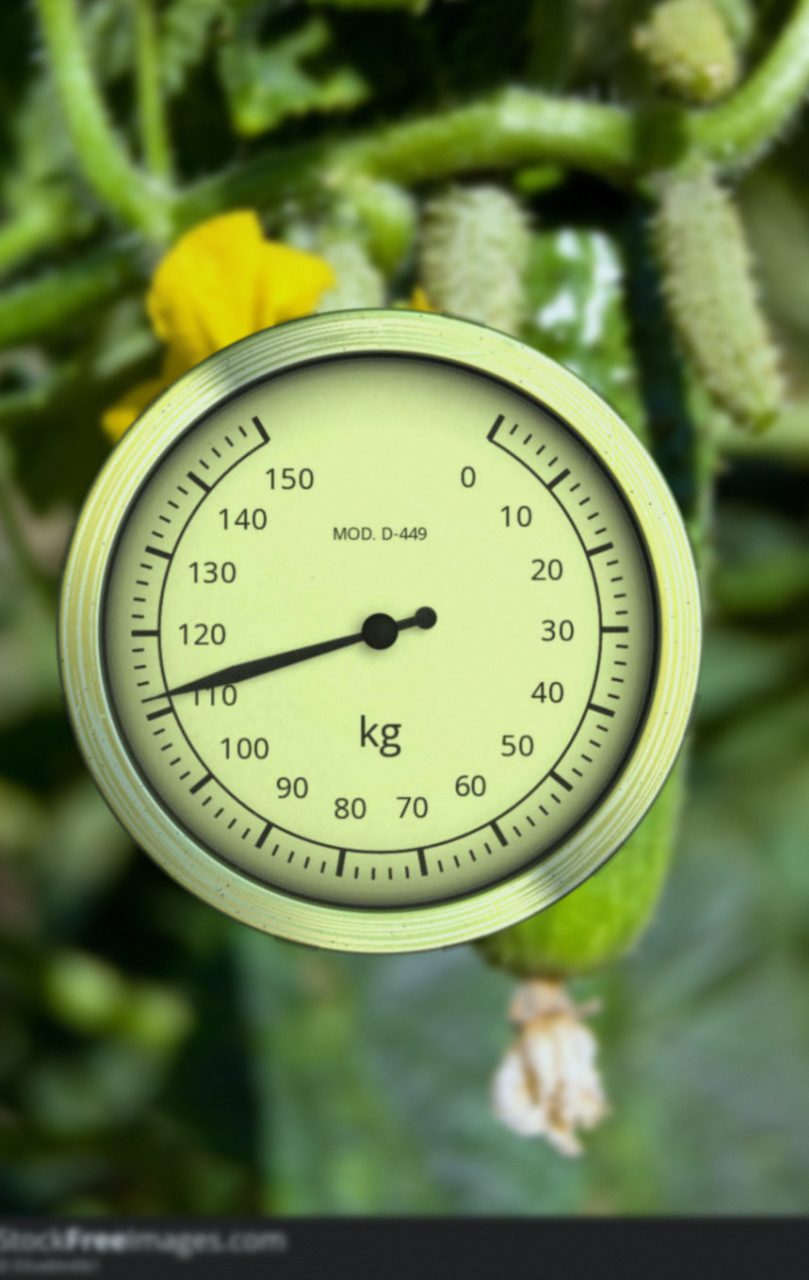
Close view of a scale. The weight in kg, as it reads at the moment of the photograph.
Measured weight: 112 kg
